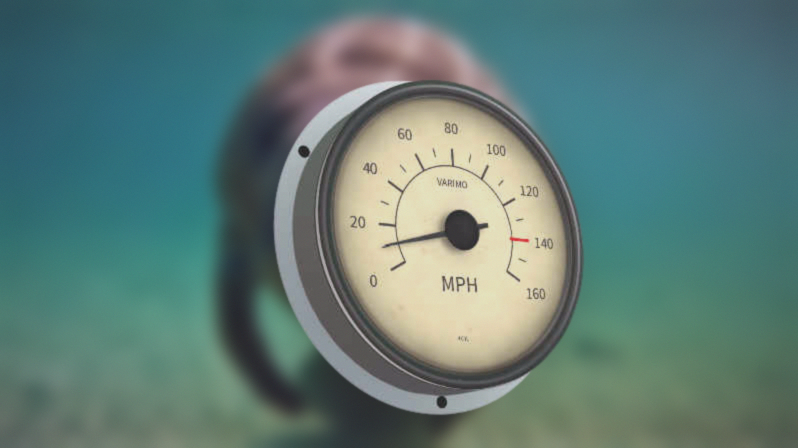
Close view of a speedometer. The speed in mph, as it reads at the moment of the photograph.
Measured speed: 10 mph
